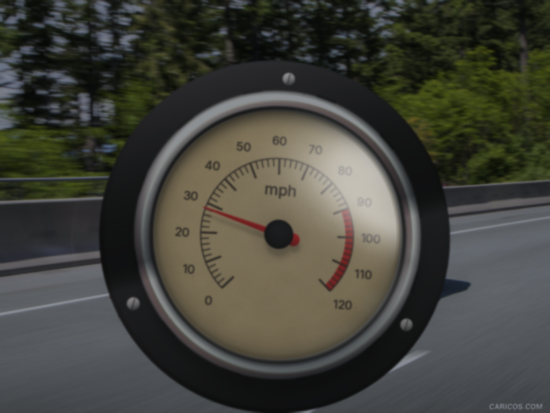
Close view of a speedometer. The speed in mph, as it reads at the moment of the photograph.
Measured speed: 28 mph
